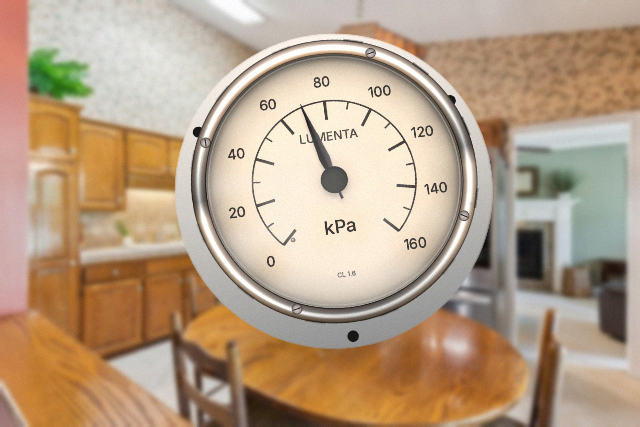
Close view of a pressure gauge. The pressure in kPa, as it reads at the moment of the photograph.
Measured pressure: 70 kPa
